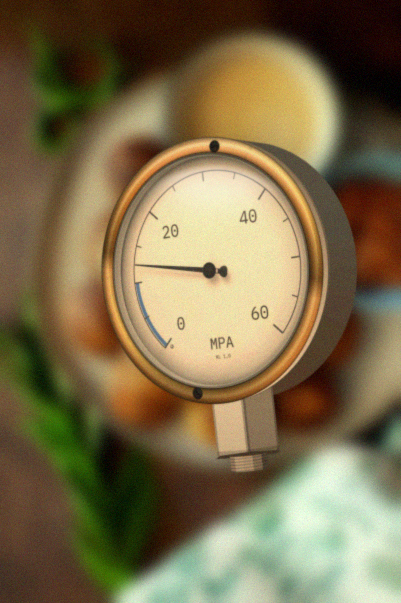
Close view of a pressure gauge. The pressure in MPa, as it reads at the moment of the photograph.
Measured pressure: 12.5 MPa
